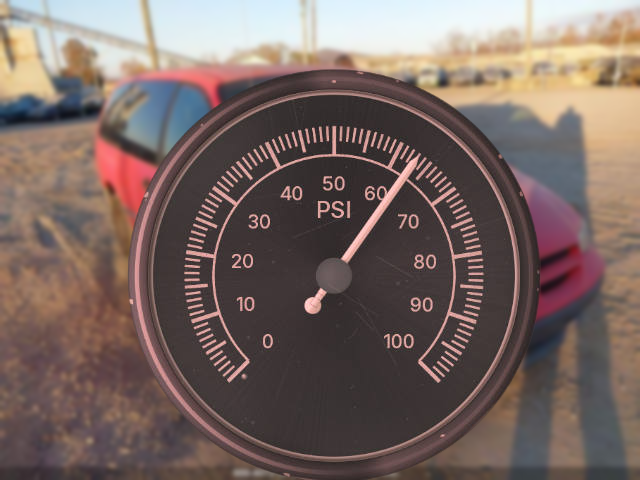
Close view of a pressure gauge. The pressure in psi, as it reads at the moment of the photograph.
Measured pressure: 63 psi
